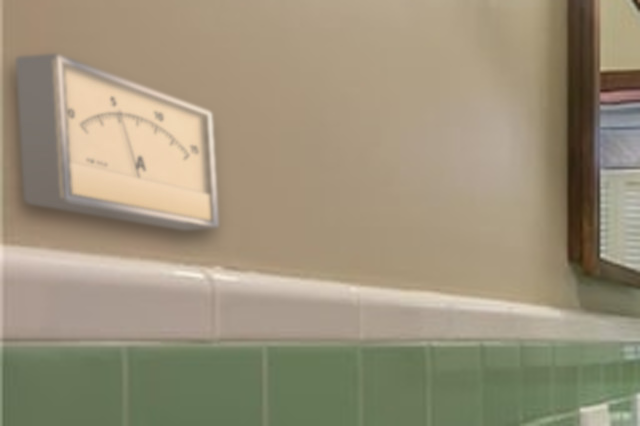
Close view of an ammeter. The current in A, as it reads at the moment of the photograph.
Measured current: 5 A
